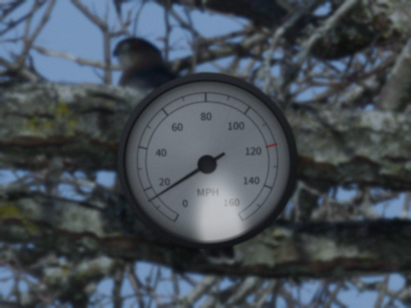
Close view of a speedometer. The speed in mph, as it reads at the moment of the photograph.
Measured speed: 15 mph
